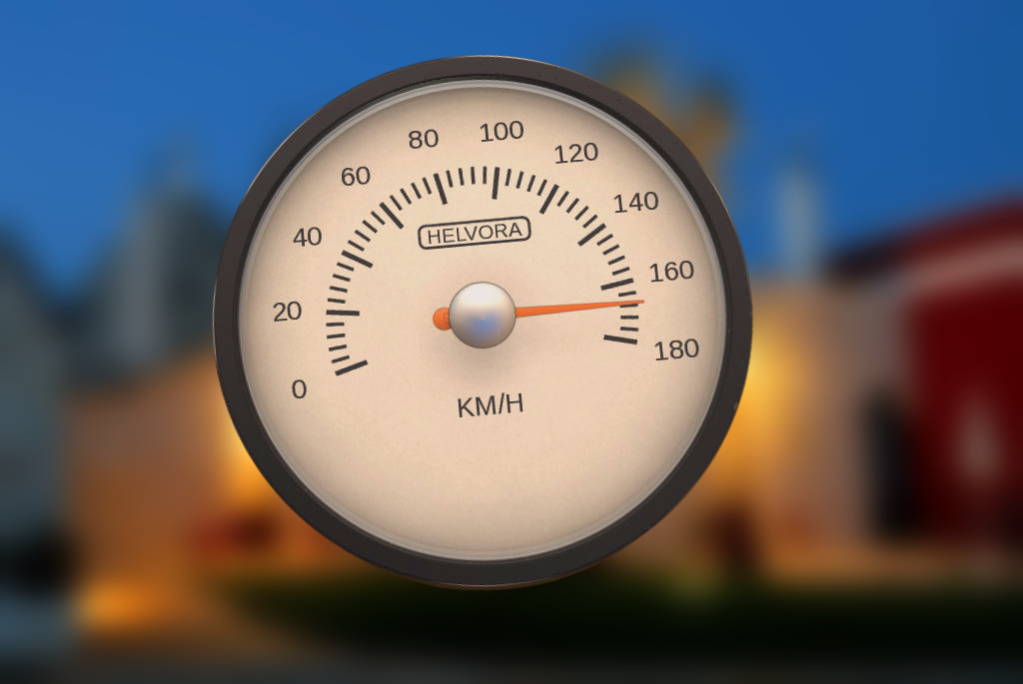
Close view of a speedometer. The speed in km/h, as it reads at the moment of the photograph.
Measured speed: 168 km/h
